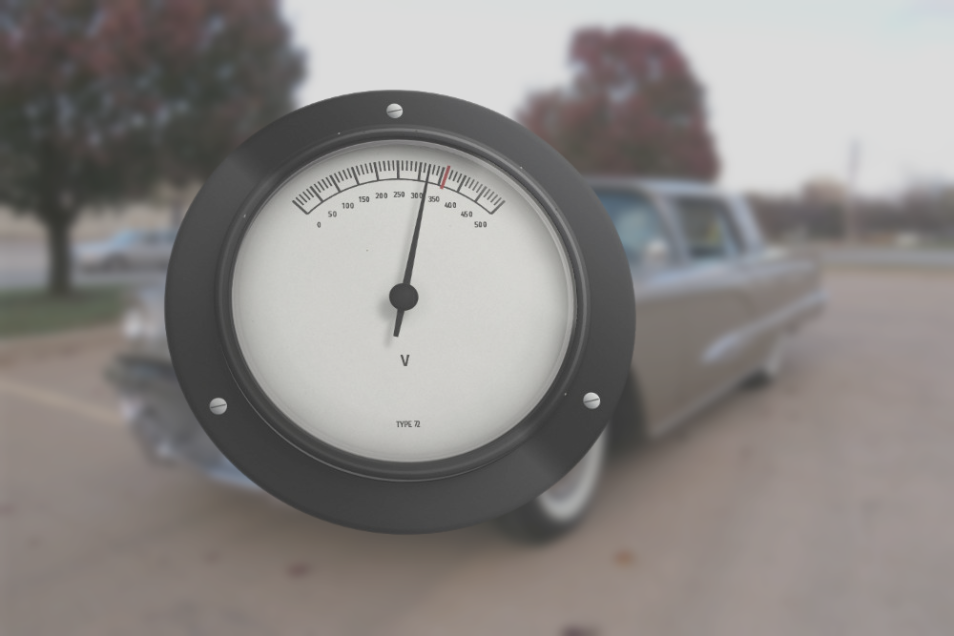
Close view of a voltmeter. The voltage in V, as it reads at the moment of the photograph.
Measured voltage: 320 V
